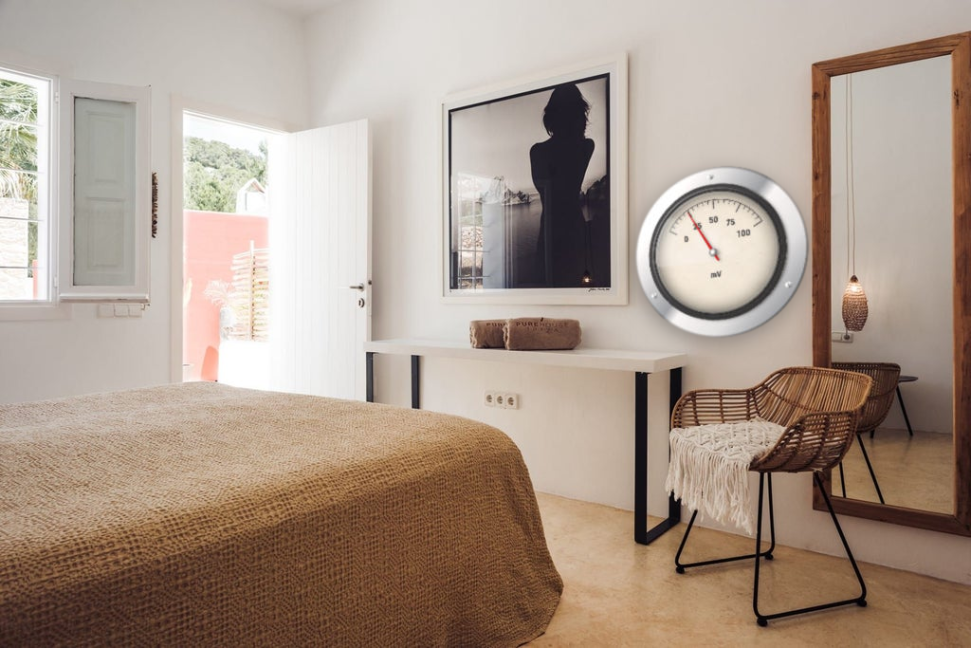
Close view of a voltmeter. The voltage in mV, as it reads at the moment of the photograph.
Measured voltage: 25 mV
